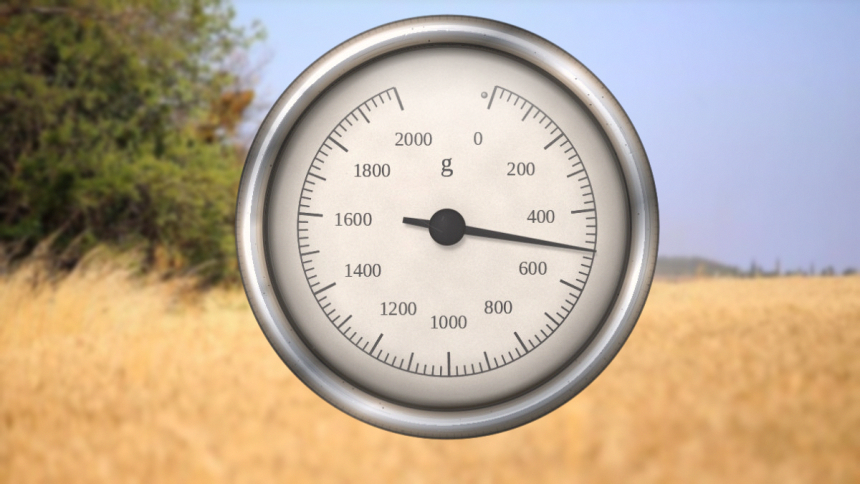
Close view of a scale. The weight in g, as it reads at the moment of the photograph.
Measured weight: 500 g
